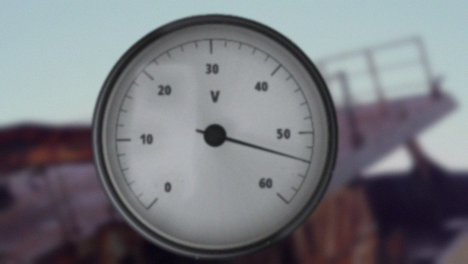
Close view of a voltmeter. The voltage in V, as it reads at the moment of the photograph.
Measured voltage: 54 V
